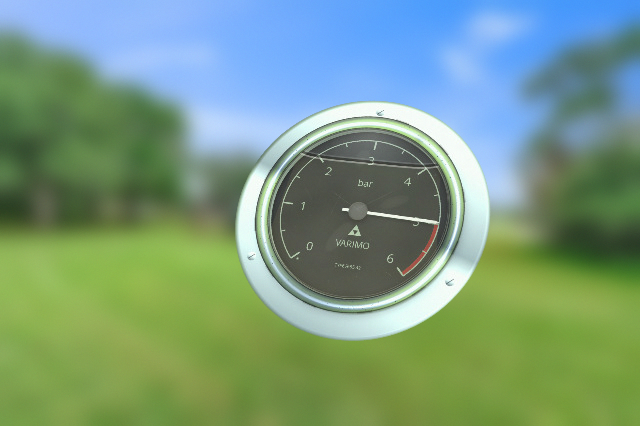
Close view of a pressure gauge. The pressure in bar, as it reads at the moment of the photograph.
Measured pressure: 5 bar
